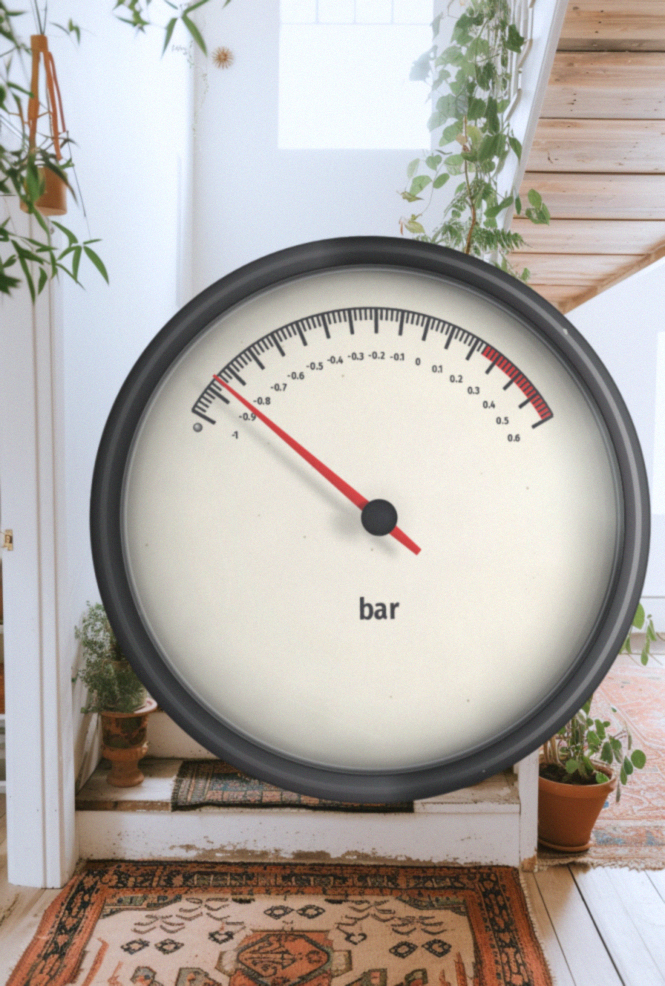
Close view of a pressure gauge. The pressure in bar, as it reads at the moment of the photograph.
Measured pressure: -0.86 bar
